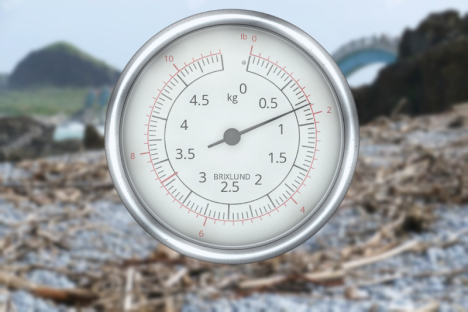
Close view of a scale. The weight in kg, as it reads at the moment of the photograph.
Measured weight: 0.8 kg
